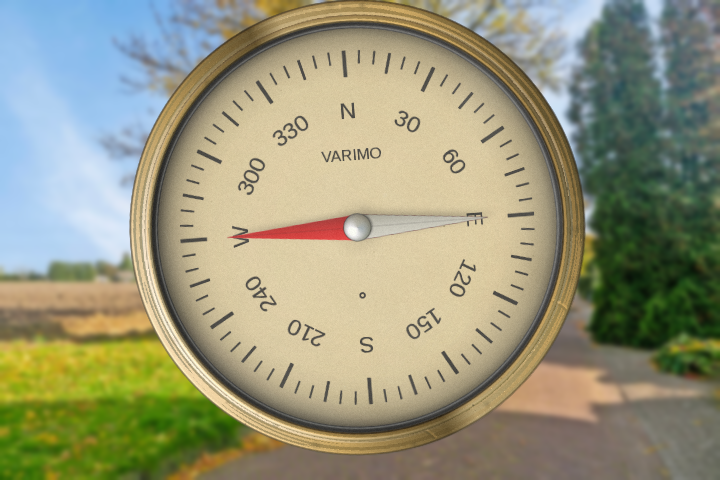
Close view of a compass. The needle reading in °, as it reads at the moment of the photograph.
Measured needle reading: 270 °
